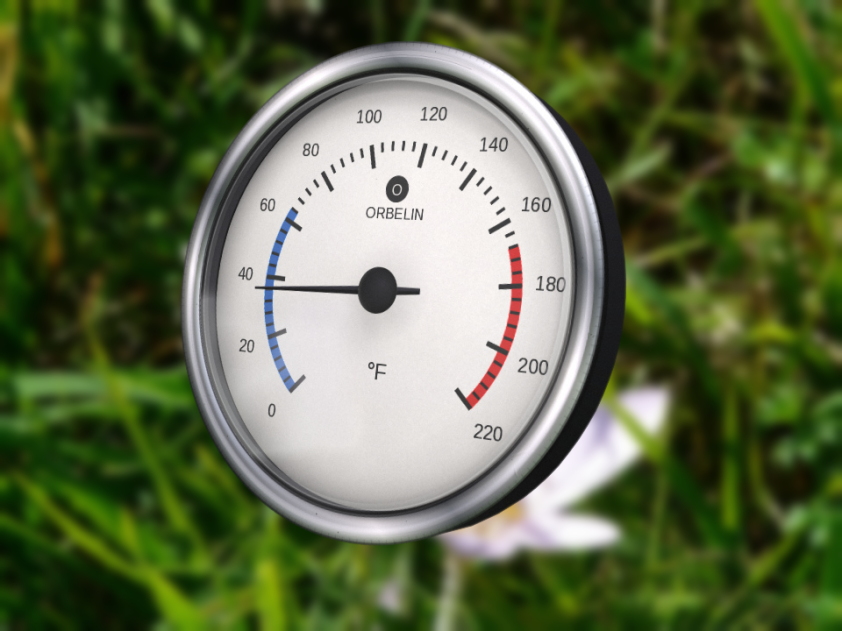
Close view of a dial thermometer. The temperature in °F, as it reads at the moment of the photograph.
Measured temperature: 36 °F
